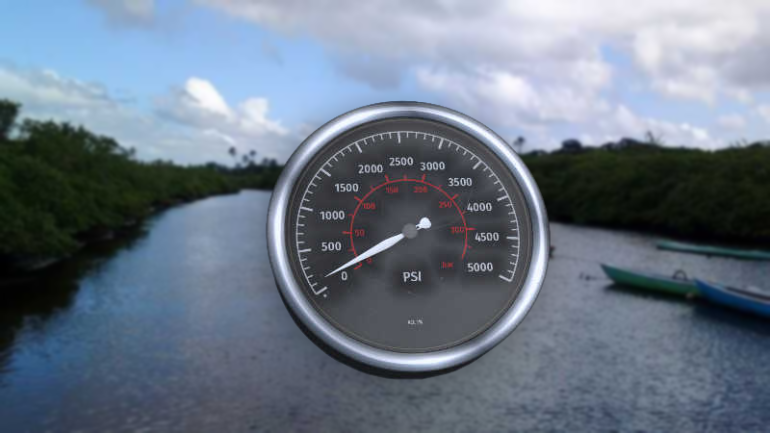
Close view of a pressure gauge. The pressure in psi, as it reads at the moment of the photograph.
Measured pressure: 100 psi
